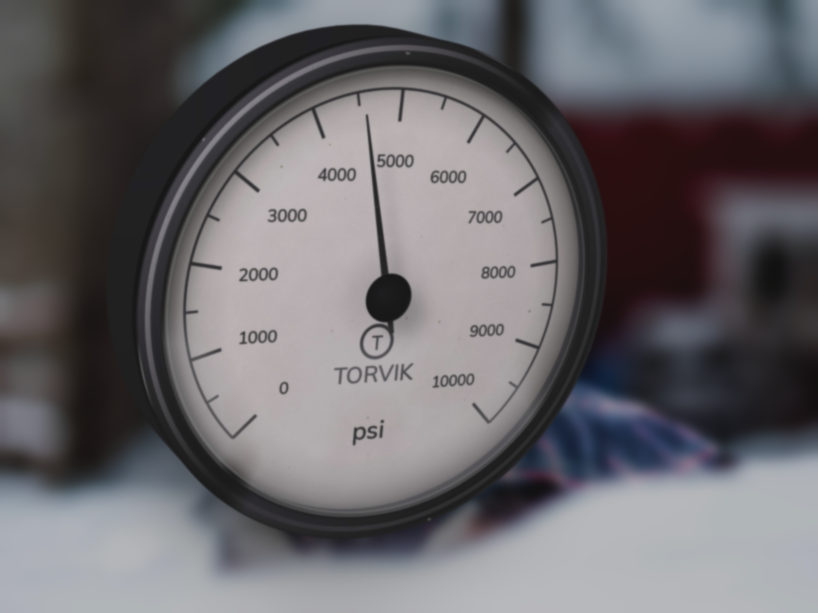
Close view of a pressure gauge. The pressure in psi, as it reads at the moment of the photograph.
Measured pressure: 4500 psi
